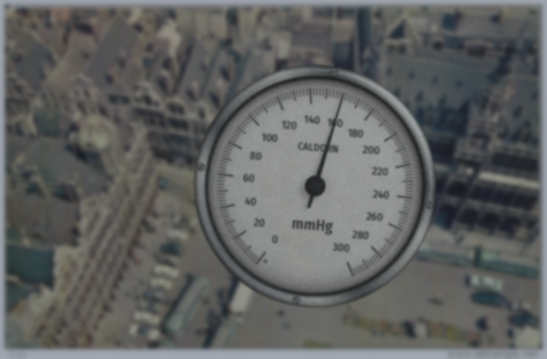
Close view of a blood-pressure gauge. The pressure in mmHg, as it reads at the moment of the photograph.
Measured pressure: 160 mmHg
